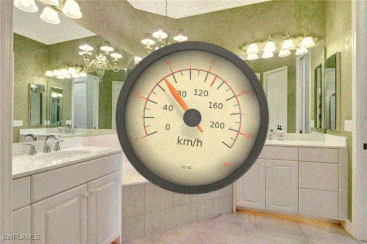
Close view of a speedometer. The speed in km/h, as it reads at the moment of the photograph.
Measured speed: 70 km/h
